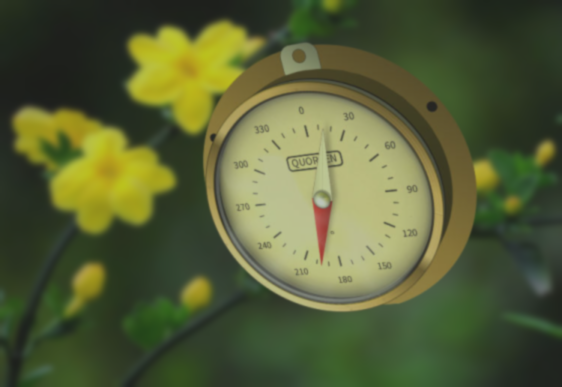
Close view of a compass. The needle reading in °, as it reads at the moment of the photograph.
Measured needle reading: 195 °
